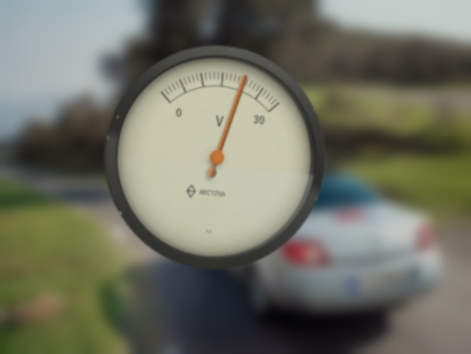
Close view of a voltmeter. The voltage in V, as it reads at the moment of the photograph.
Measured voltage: 20 V
